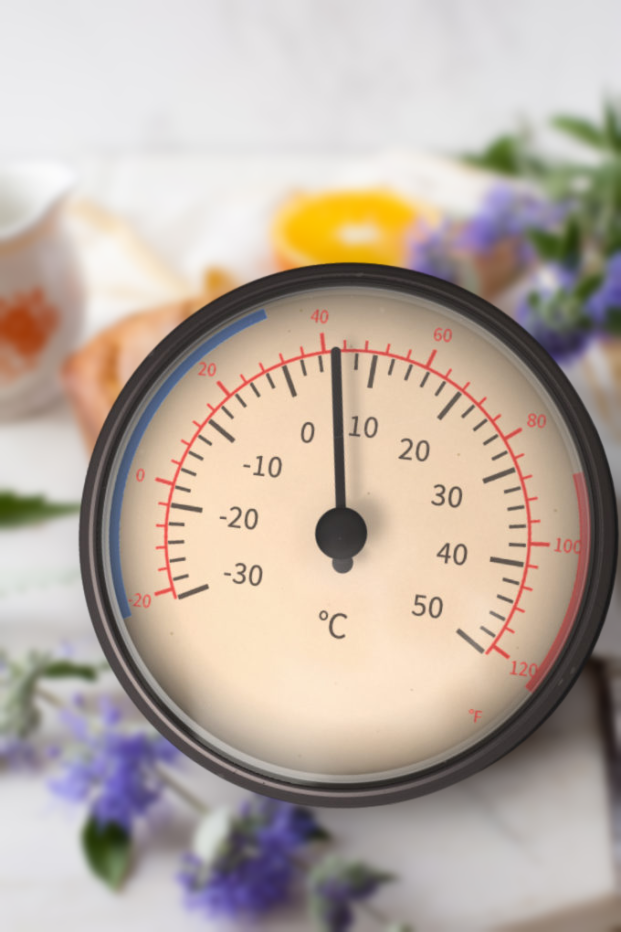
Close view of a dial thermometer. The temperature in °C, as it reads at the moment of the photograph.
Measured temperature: 6 °C
